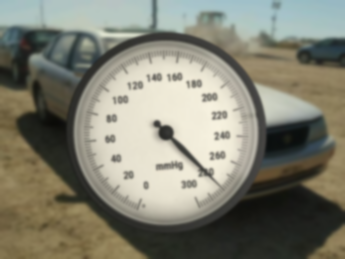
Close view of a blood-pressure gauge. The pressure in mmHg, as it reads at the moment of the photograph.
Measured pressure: 280 mmHg
